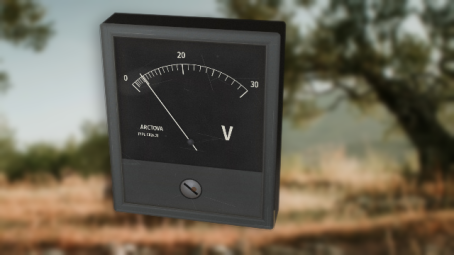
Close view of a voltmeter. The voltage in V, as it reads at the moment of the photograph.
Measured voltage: 10 V
